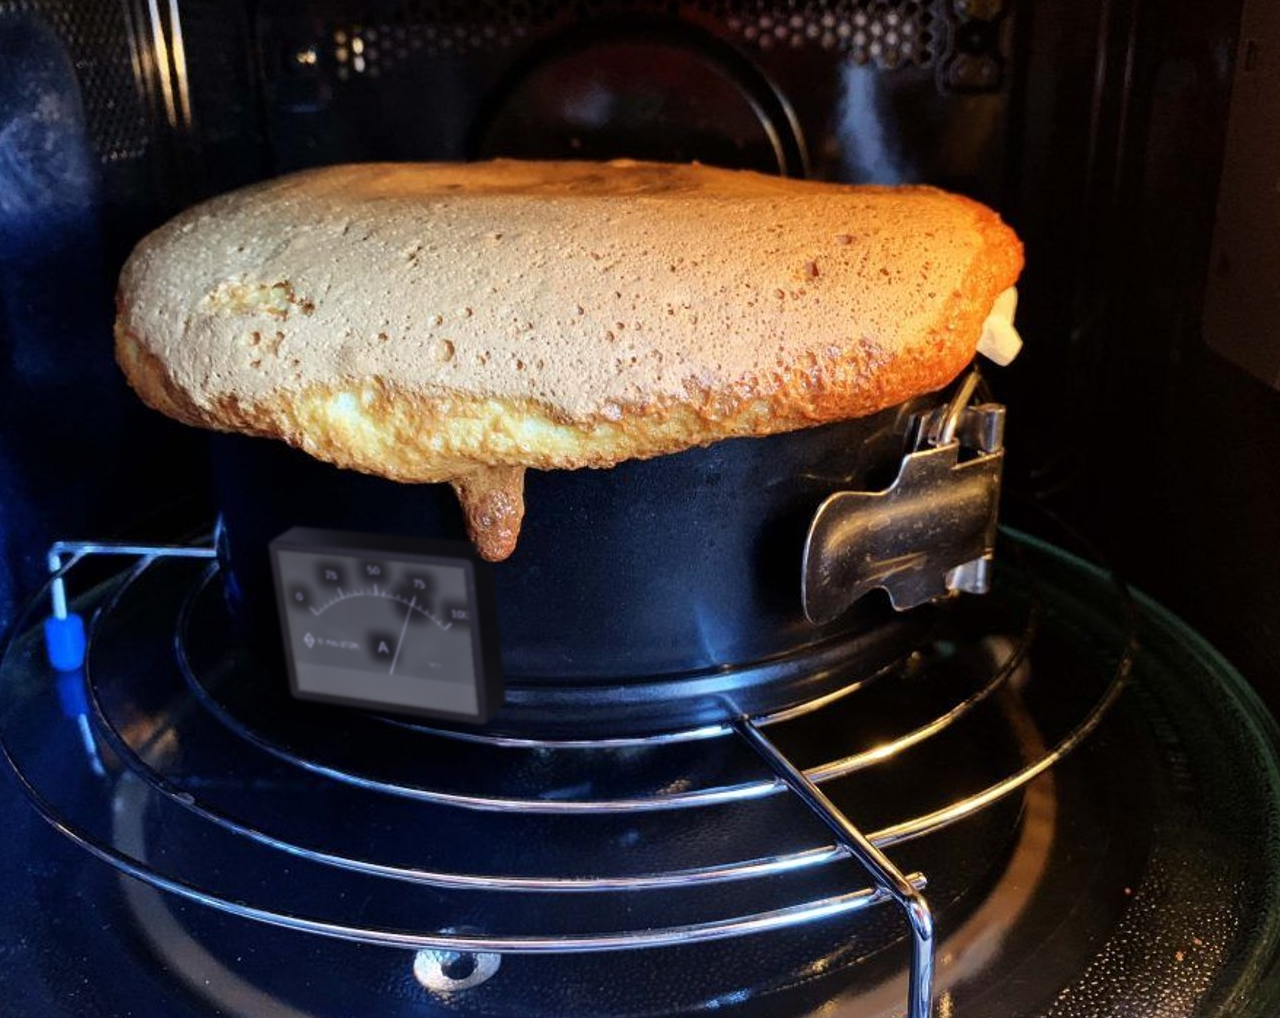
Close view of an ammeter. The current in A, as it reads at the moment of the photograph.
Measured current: 75 A
